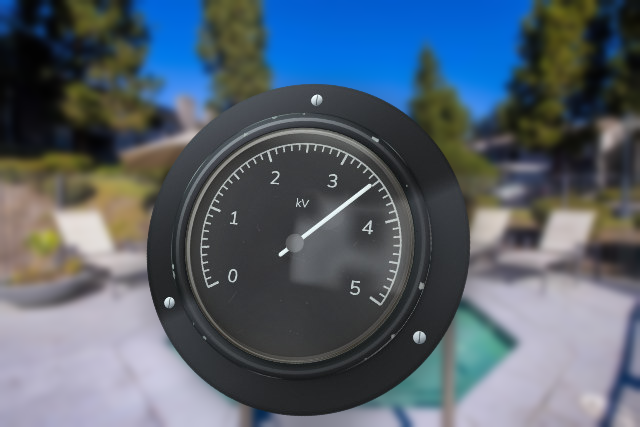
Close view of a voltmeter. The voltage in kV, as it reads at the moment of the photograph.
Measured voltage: 3.5 kV
